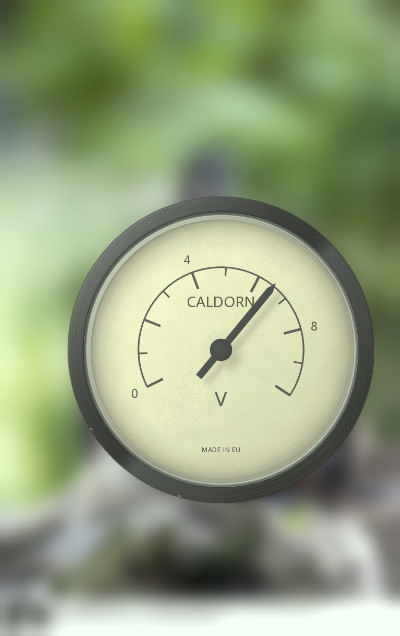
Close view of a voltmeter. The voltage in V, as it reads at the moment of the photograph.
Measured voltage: 6.5 V
